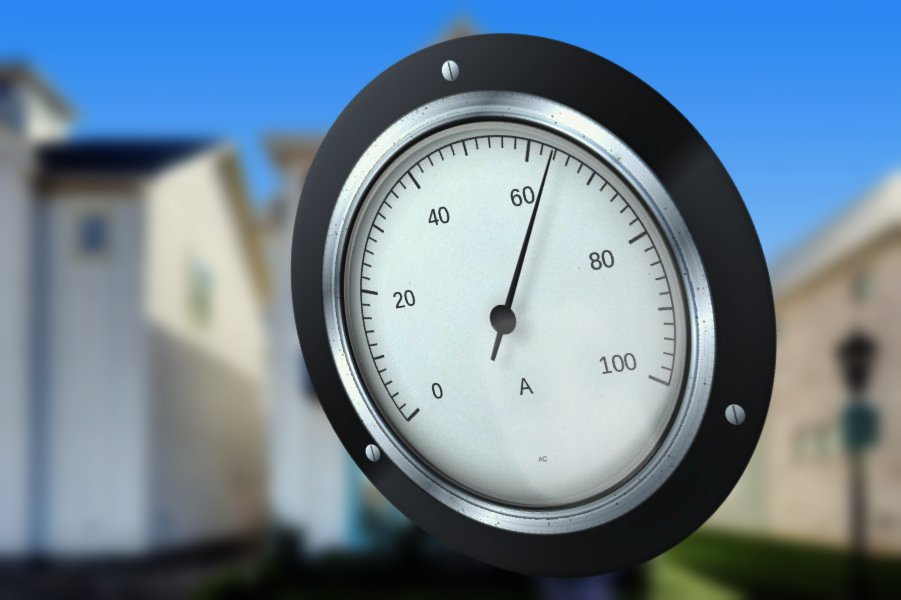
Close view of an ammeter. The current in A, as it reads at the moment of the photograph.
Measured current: 64 A
